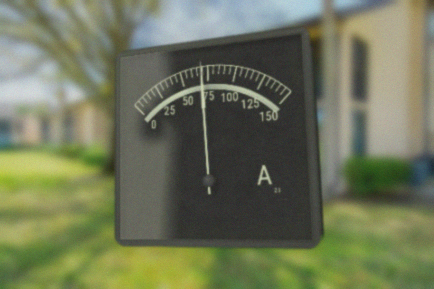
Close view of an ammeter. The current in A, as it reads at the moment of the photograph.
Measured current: 70 A
